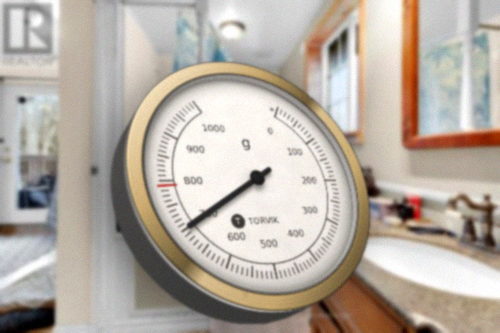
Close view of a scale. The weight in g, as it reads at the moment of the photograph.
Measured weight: 700 g
